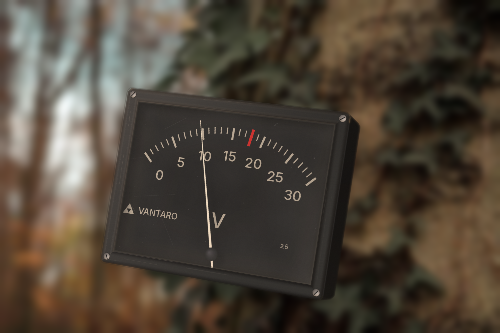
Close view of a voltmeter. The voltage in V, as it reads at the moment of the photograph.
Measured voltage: 10 V
